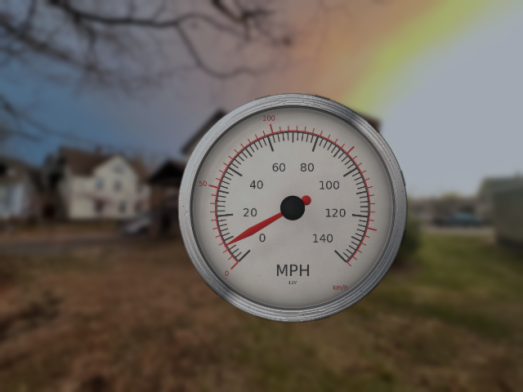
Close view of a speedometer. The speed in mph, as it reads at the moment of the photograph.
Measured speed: 8 mph
